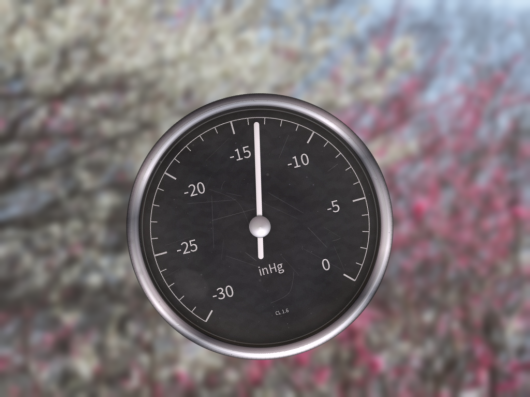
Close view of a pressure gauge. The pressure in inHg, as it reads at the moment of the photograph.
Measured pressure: -13.5 inHg
